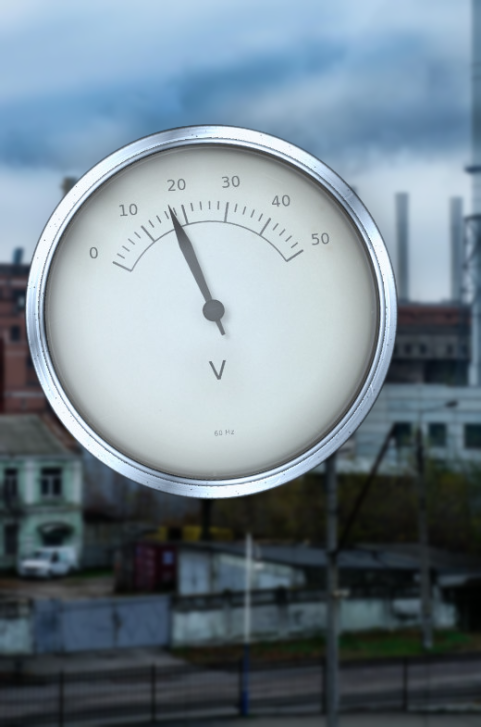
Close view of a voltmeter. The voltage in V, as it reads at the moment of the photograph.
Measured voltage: 17 V
